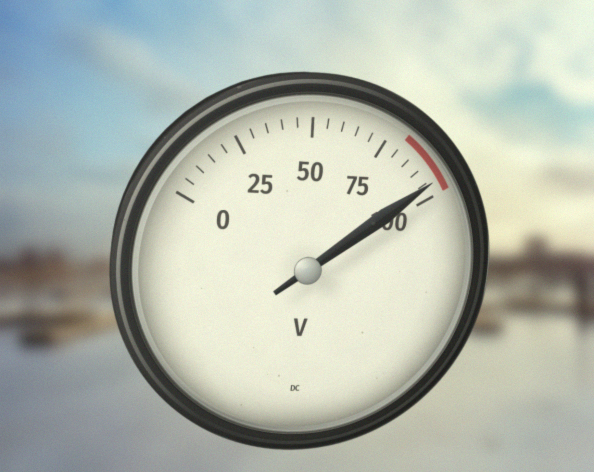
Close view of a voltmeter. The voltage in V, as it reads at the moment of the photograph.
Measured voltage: 95 V
